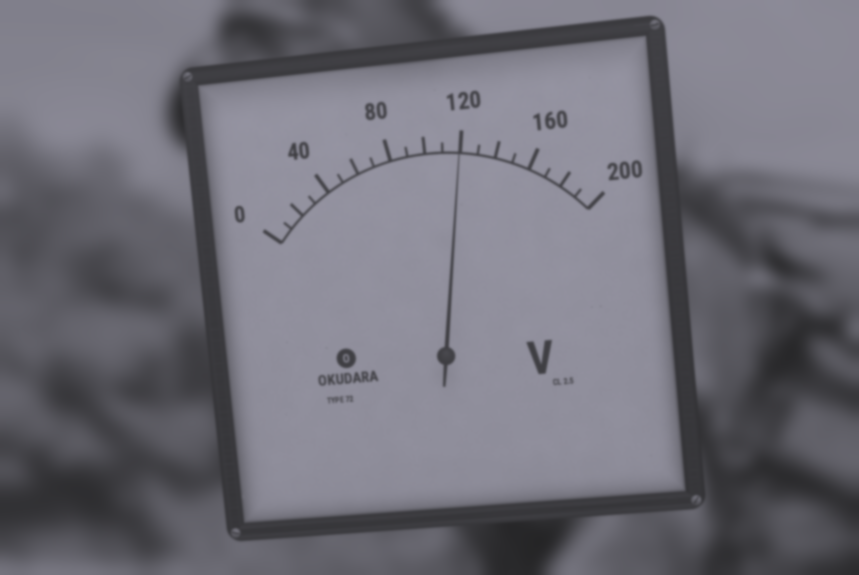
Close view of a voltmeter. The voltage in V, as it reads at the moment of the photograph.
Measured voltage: 120 V
